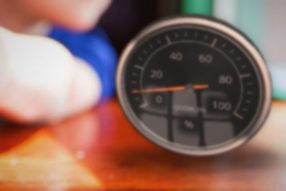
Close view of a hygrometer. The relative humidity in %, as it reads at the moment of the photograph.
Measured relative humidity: 8 %
